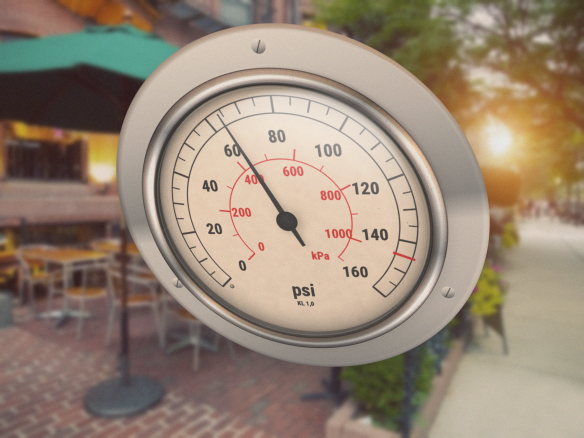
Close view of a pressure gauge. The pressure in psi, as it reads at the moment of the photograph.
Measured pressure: 65 psi
